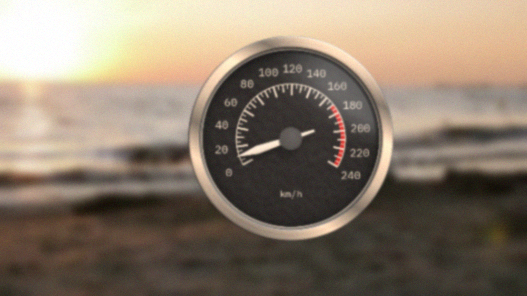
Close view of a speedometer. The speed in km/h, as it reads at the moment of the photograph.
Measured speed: 10 km/h
